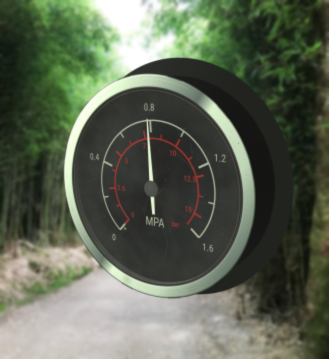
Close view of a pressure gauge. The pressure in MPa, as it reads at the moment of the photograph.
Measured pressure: 0.8 MPa
